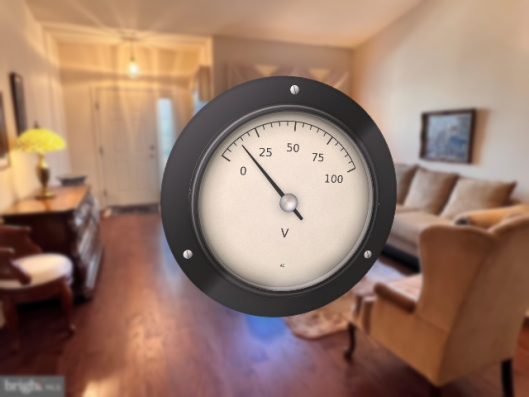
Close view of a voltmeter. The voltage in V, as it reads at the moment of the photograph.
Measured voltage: 12.5 V
